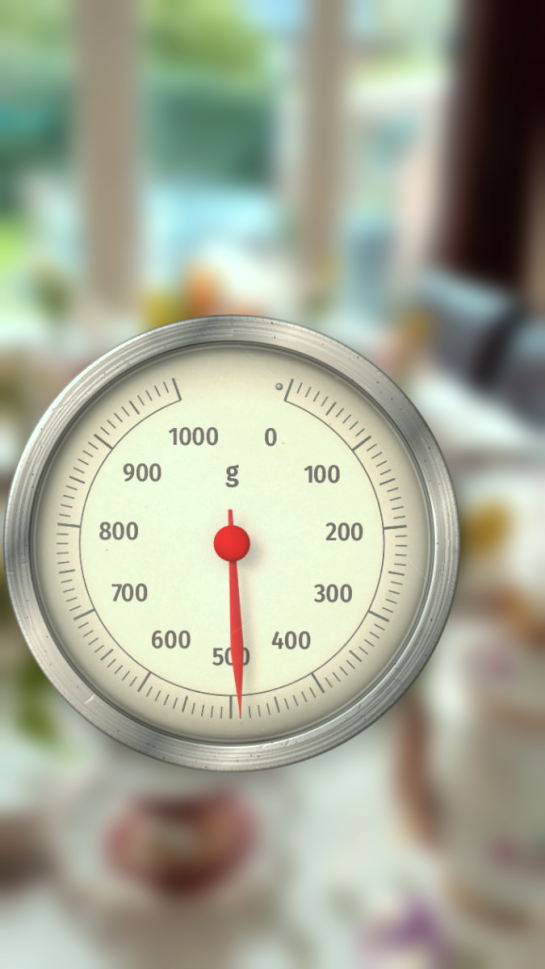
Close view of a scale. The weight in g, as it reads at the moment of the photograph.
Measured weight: 490 g
